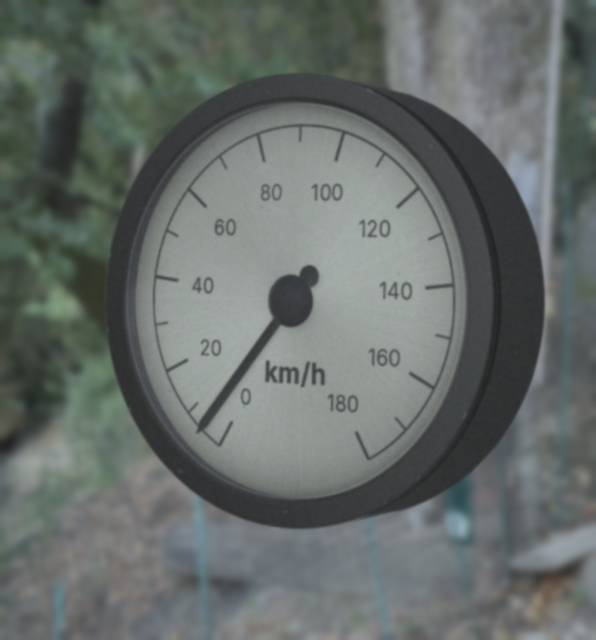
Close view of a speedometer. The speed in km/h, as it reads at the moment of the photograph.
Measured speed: 5 km/h
